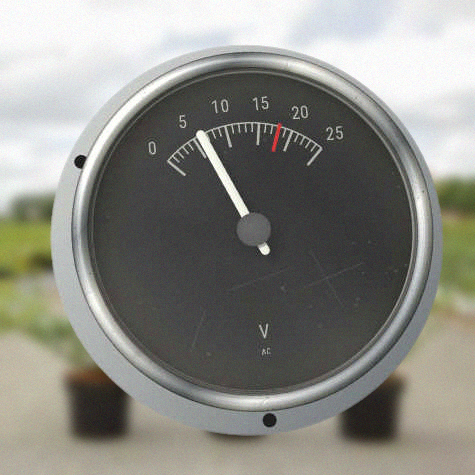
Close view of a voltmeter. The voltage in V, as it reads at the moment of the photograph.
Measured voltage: 6 V
